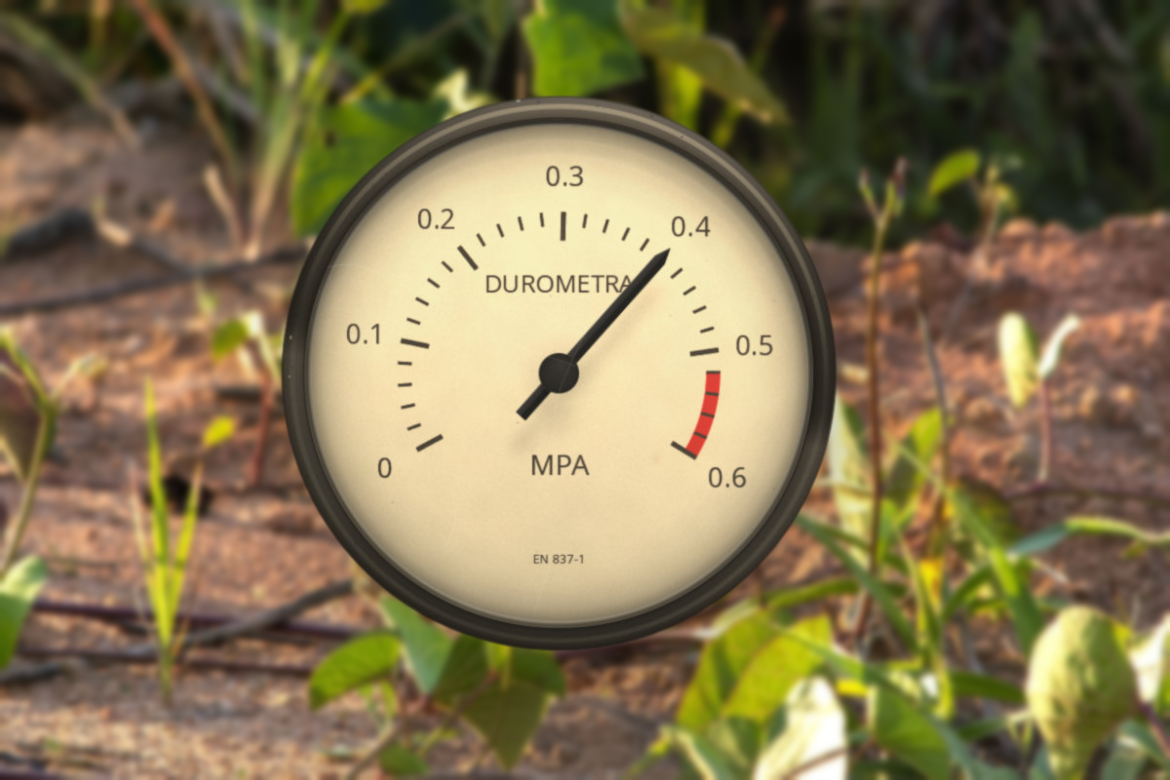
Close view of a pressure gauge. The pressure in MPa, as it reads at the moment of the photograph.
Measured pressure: 0.4 MPa
